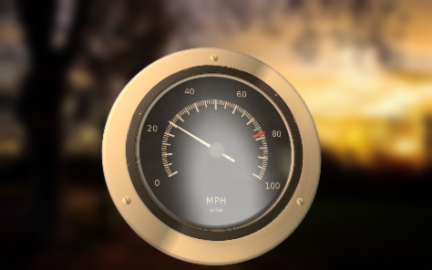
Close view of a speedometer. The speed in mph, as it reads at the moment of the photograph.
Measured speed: 25 mph
